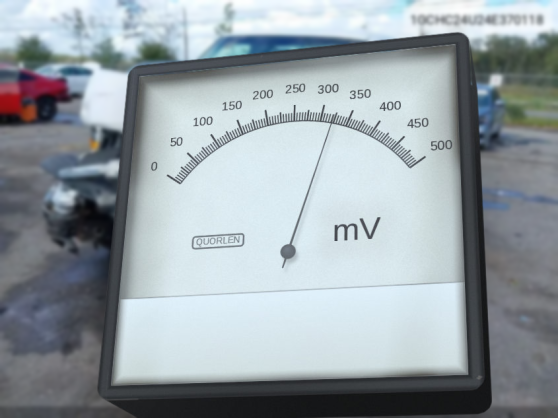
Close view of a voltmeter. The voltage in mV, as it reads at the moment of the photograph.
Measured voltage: 325 mV
